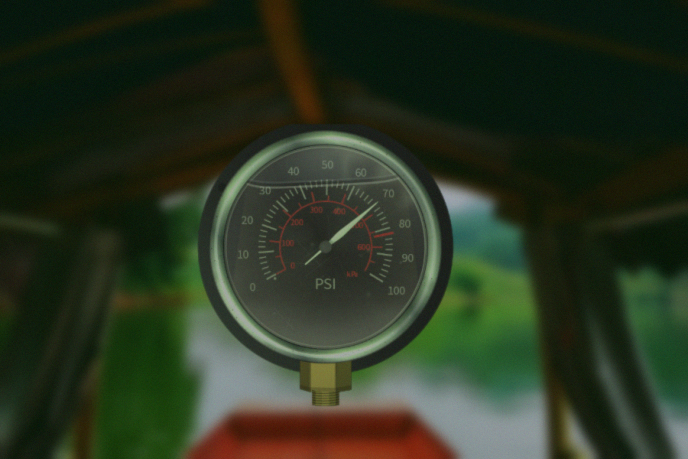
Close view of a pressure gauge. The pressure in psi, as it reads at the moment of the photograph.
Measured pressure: 70 psi
